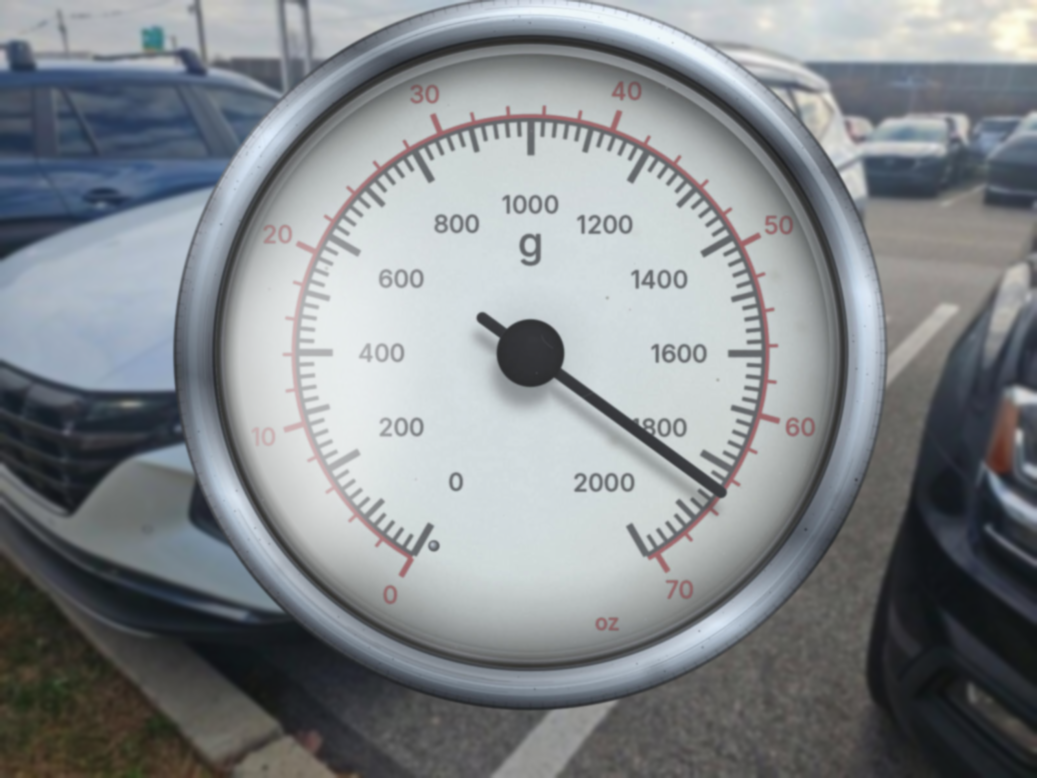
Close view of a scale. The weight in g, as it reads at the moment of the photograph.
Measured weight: 1840 g
